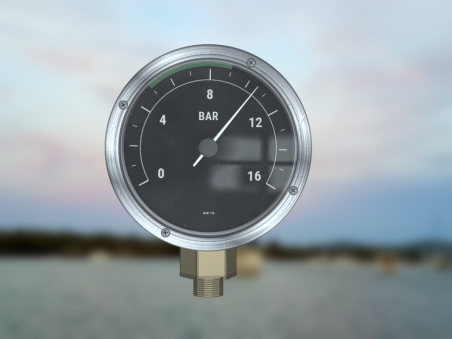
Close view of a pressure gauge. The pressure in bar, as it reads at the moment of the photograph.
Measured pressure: 10.5 bar
